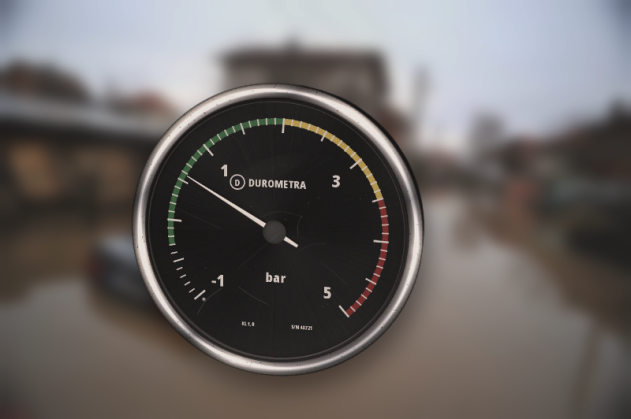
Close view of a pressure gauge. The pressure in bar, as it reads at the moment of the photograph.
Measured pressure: 0.6 bar
